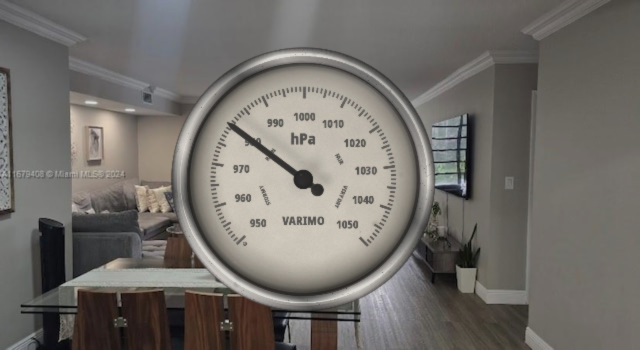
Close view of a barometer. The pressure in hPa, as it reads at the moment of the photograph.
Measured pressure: 980 hPa
